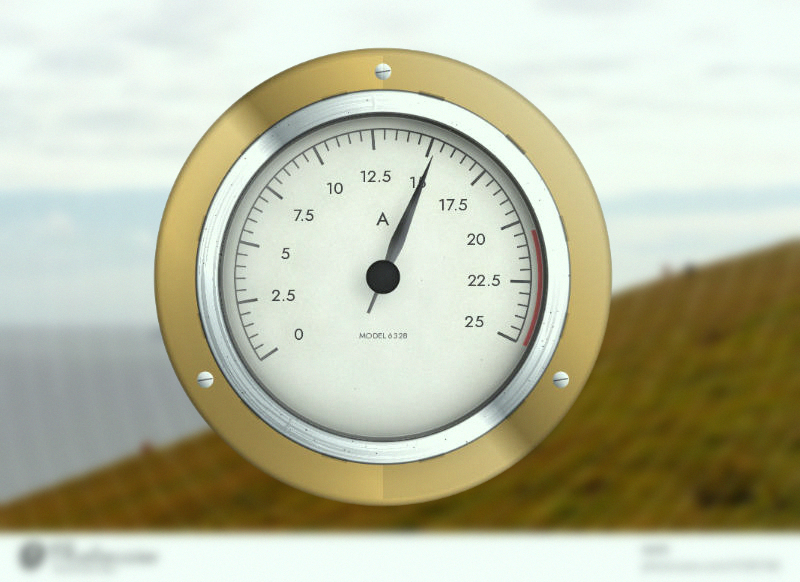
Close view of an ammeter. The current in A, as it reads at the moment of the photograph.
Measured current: 15.25 A
